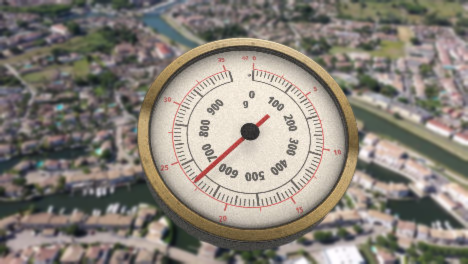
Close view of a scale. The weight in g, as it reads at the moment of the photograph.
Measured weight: 650 g
